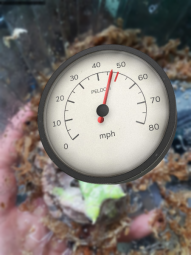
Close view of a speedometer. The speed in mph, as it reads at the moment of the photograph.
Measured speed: 47.5 mph
